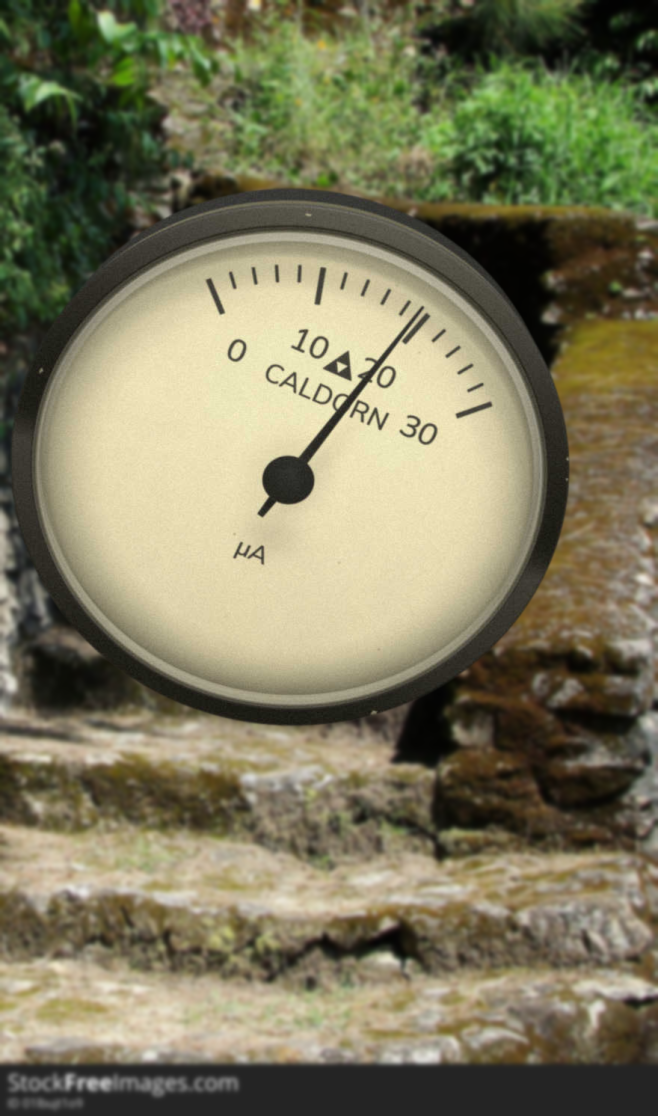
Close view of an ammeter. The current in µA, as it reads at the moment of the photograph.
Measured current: 19 µA
